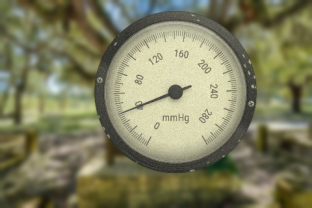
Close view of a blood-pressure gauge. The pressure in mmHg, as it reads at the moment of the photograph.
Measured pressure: 40 mmHg
